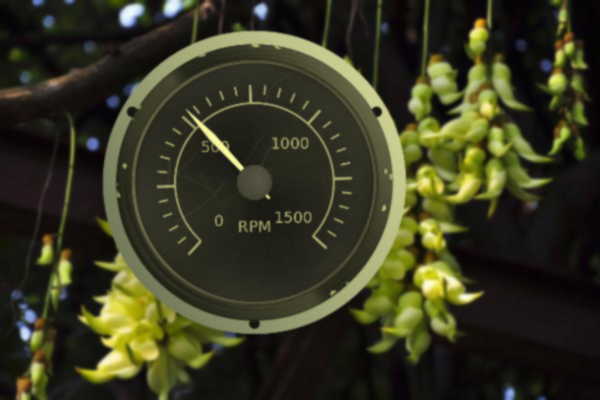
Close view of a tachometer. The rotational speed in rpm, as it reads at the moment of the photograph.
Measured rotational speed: 525 rpm
